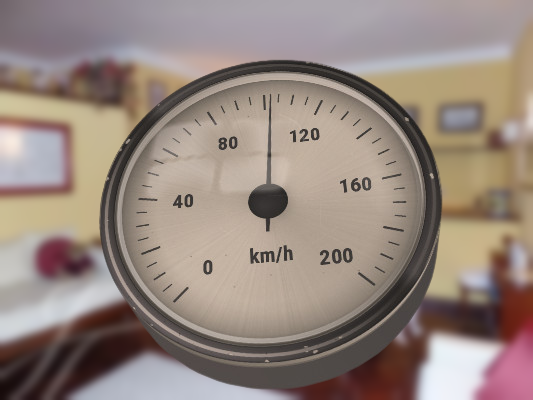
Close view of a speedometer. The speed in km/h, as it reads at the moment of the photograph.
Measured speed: 102.5 km/h
